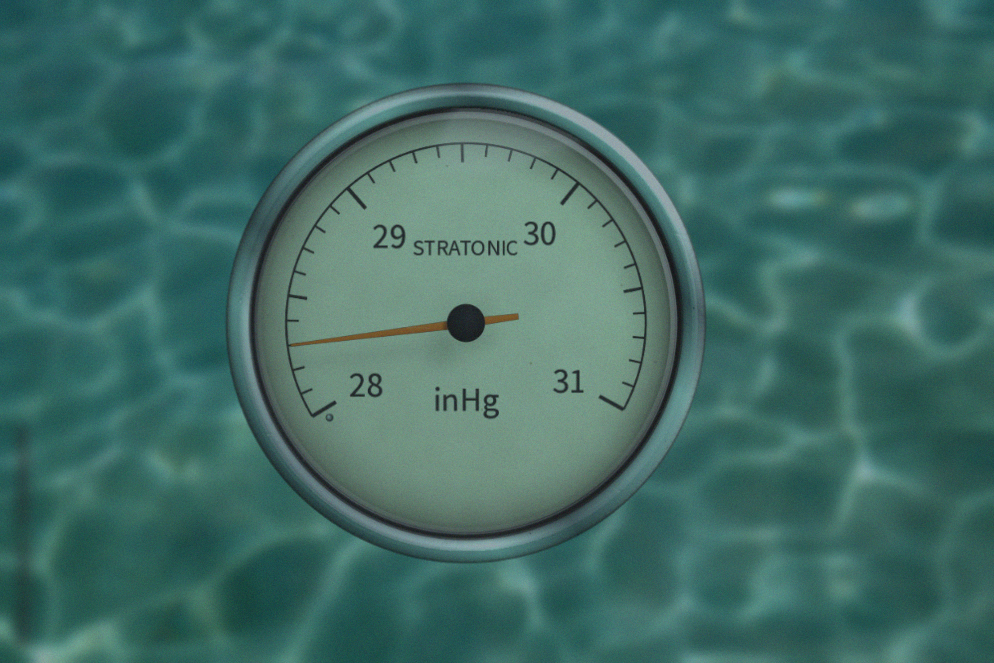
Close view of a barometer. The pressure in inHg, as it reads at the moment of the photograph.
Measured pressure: 28.3 inHg
